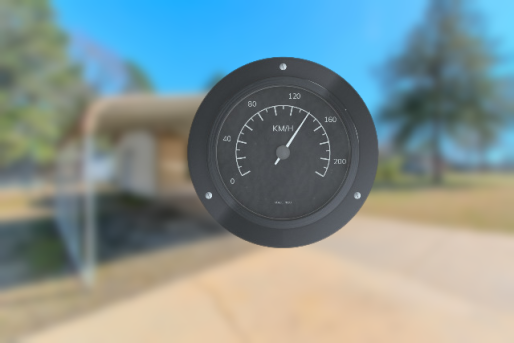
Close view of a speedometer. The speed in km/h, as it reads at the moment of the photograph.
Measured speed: 140 km/h
